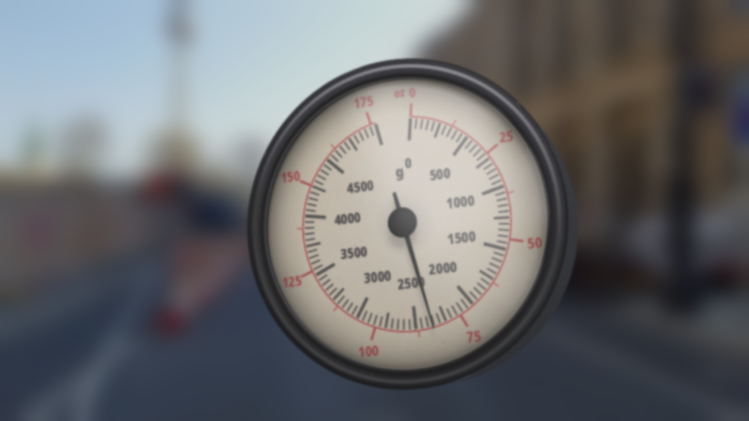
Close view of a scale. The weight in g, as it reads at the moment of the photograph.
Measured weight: 2350 g
